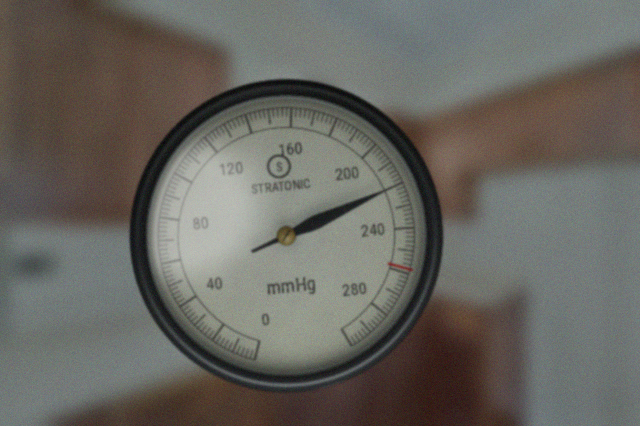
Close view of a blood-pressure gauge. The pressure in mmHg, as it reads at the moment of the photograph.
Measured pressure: 220 mmHg
